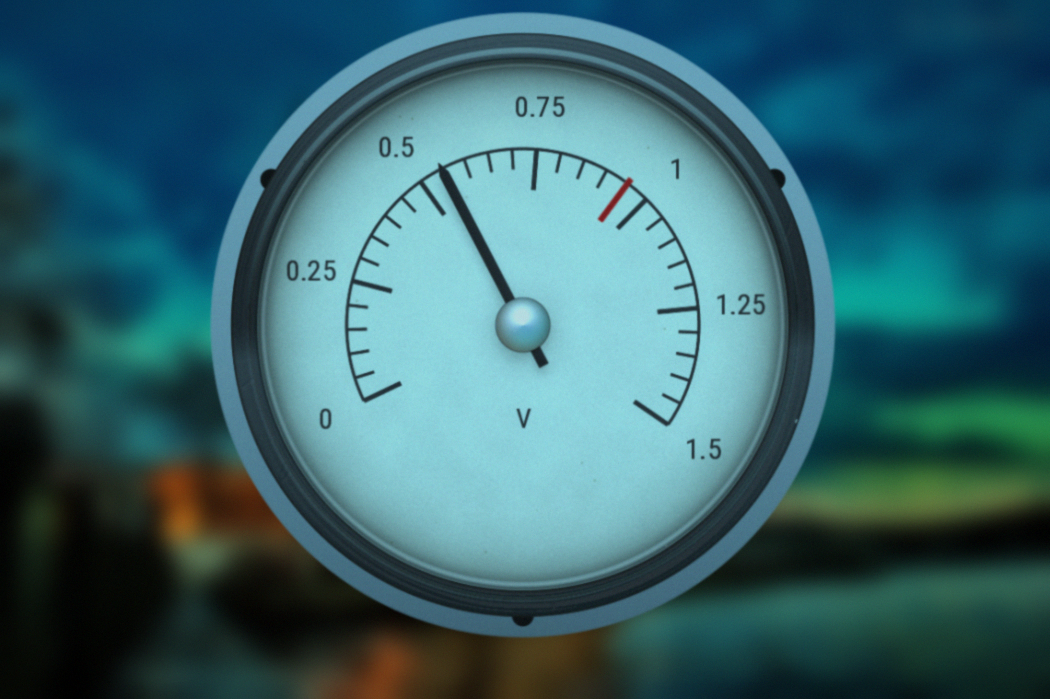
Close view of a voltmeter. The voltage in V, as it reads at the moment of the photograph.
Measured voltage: 0.55 V
